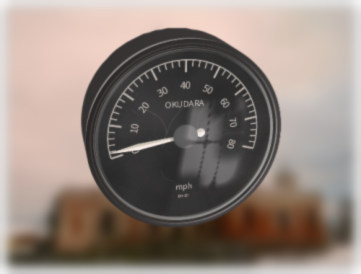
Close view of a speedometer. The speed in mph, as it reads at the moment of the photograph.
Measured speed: 2 mph
